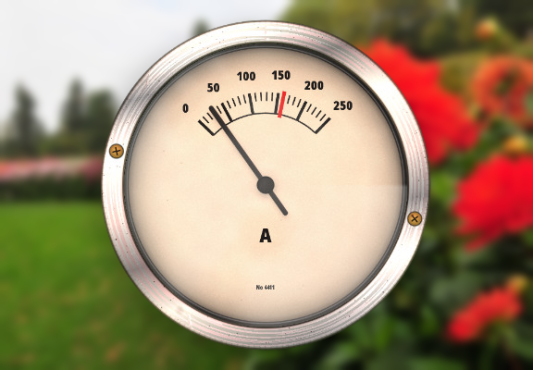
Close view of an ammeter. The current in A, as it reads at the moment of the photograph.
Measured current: 30 A
